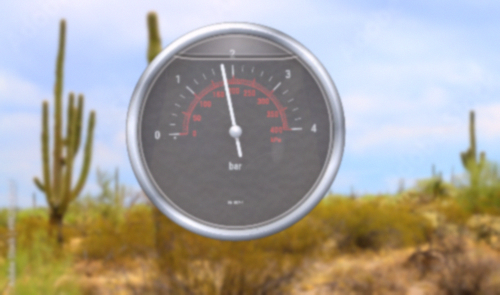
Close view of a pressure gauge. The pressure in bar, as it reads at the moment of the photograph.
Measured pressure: 1.8 bar
